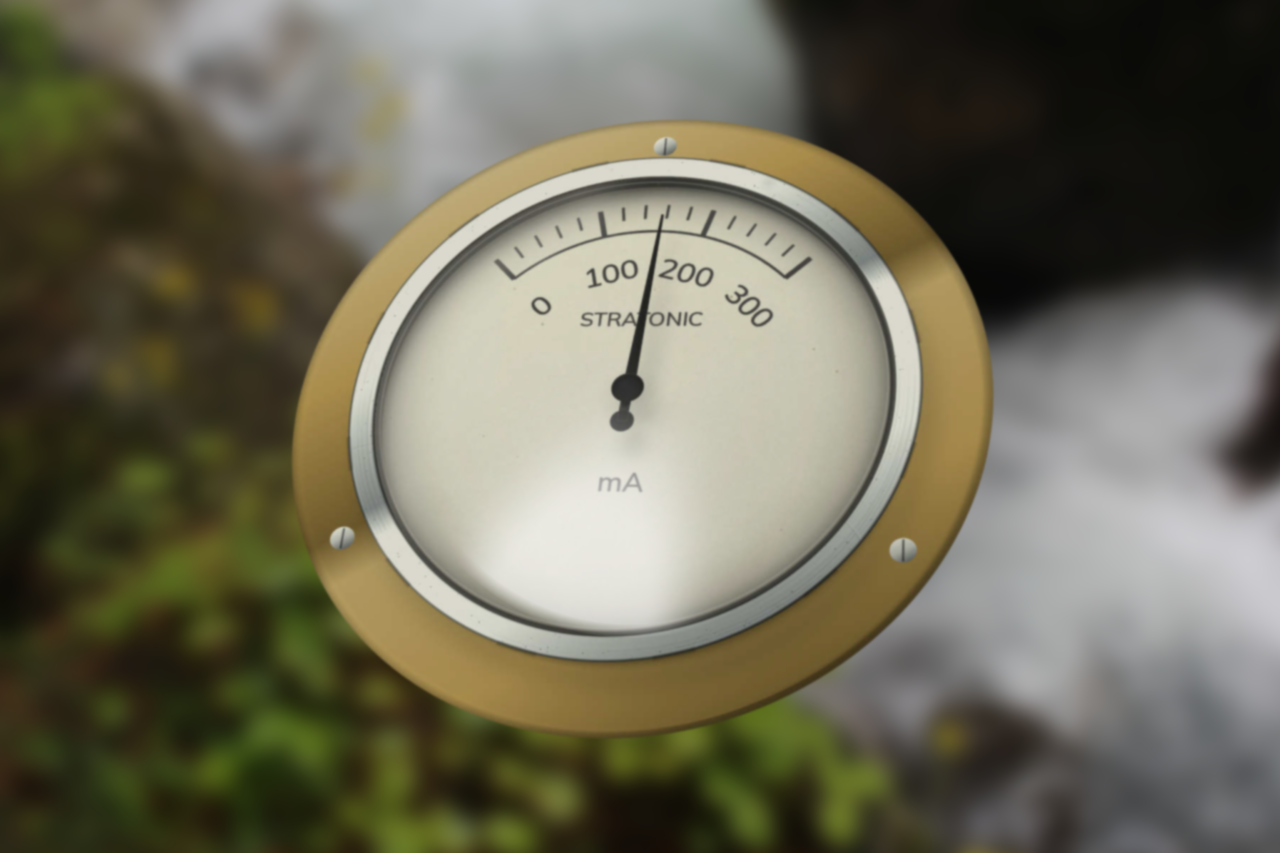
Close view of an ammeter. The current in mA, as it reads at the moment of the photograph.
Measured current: 160 mA
